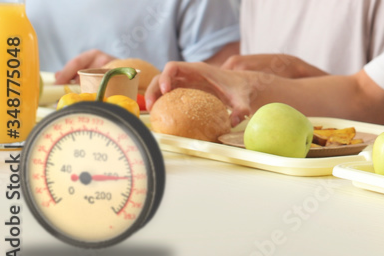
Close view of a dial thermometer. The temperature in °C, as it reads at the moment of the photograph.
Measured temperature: 160 °C
